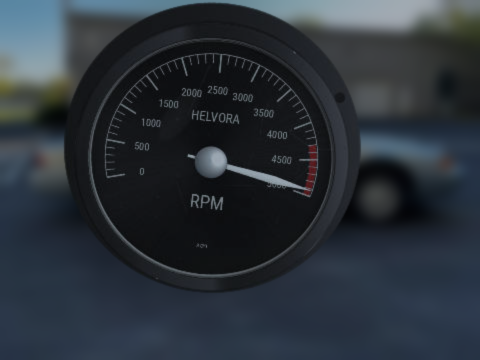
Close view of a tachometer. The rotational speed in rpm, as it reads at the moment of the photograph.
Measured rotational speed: 4900 rpm
